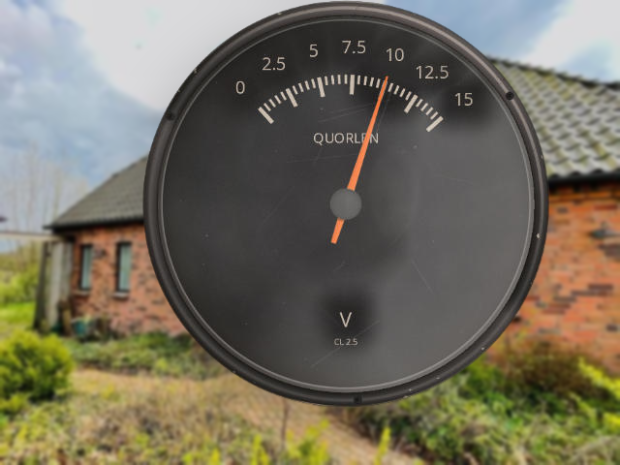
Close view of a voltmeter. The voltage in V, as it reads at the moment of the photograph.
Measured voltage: 10 V
